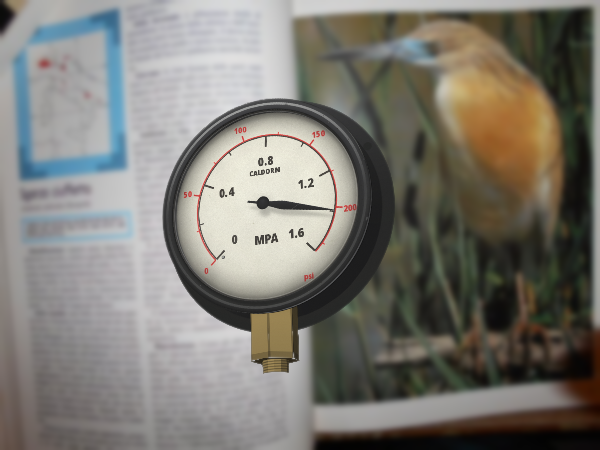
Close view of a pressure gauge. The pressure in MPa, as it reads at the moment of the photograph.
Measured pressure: 1.4 MPa
